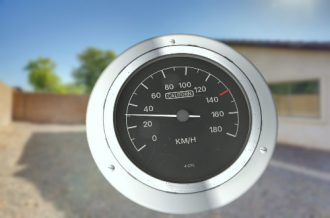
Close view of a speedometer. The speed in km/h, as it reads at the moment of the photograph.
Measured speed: 30 km/h
